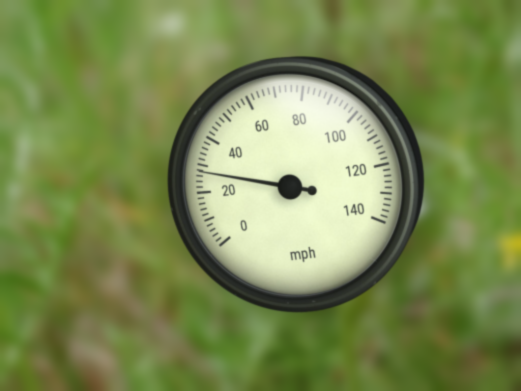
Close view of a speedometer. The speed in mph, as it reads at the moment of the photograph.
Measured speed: 28 mph
